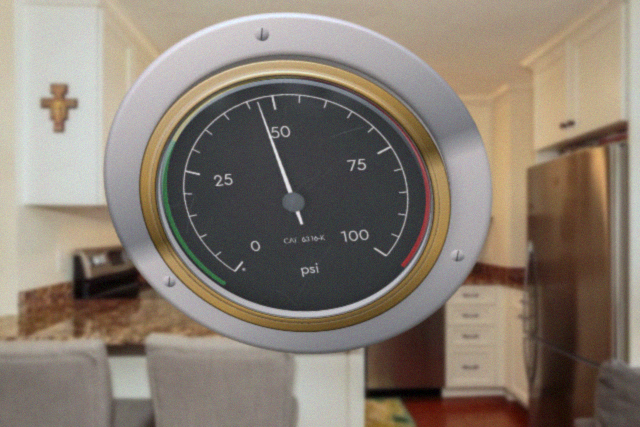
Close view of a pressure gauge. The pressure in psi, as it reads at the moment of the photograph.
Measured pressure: 47.5 psi
